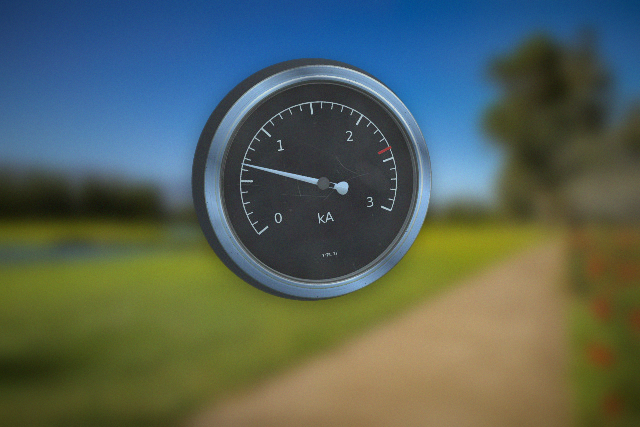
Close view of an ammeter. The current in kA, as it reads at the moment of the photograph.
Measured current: 0.65 kA
